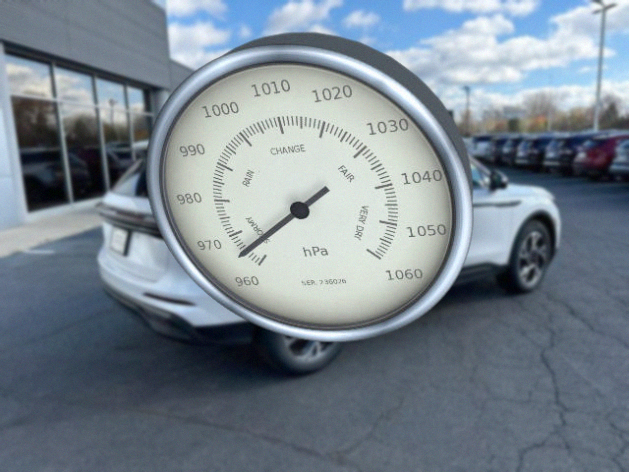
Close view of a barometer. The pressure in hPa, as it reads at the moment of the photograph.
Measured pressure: 965 hPa
